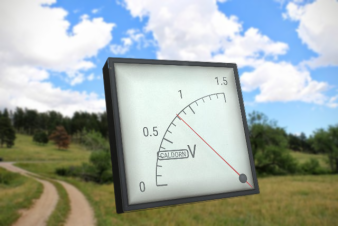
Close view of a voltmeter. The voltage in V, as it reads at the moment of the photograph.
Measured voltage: 0.8 V
